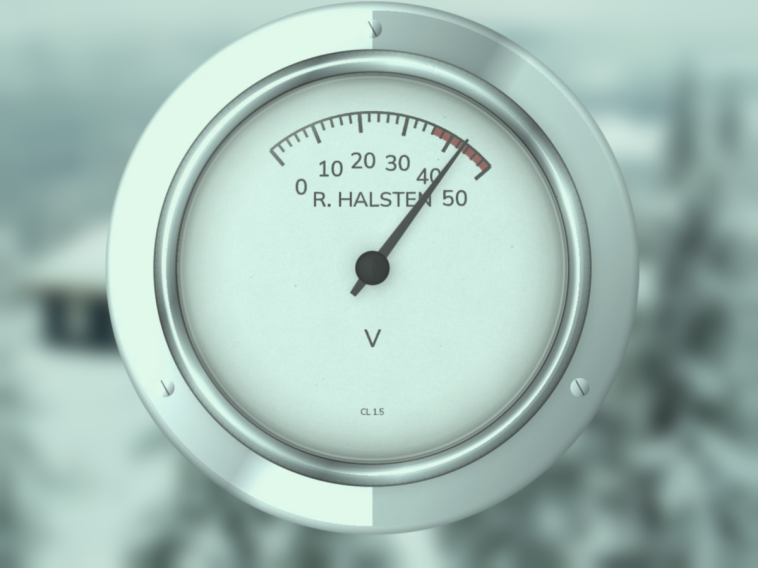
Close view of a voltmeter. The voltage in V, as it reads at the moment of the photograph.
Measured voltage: 43 V
